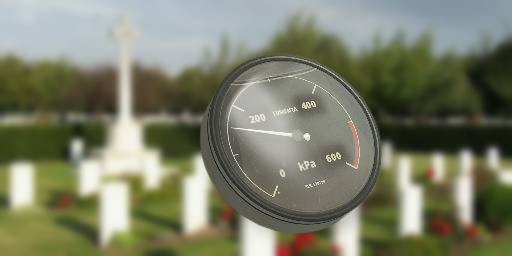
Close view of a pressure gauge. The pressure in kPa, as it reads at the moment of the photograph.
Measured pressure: 150 kPa
